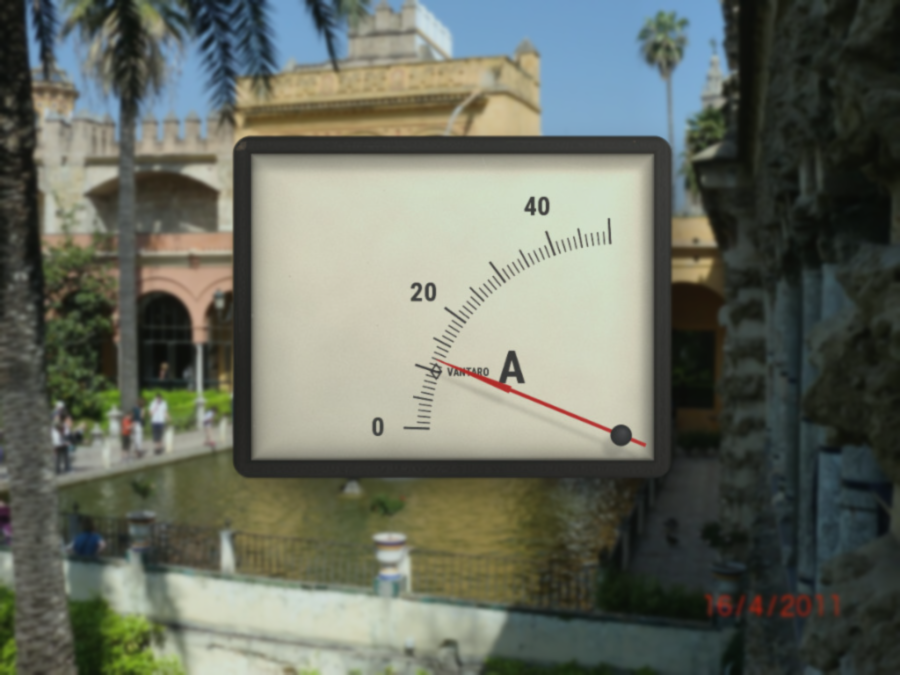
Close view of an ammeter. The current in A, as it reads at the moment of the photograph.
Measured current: 12 A
